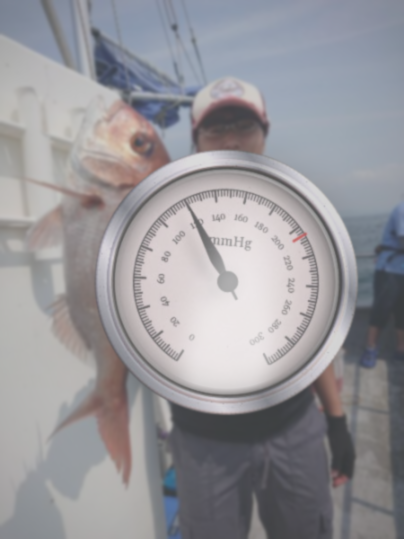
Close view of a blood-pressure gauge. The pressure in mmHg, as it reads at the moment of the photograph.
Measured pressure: 120 mmHg
